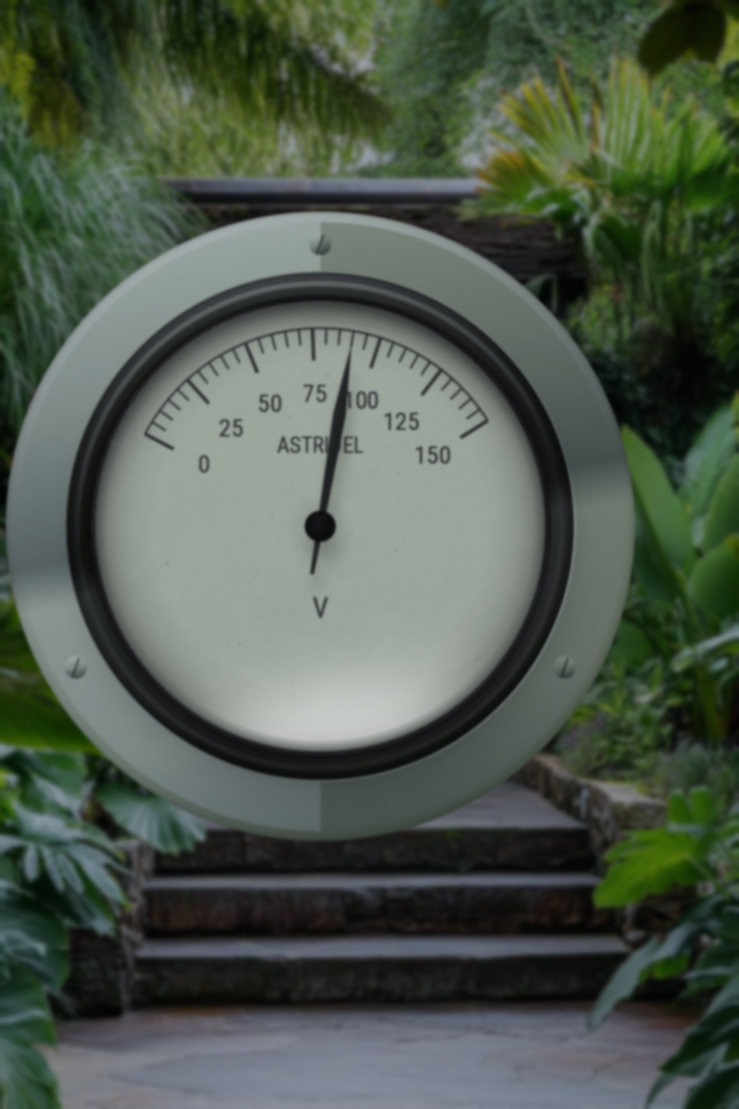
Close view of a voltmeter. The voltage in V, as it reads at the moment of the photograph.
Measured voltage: 90 V
